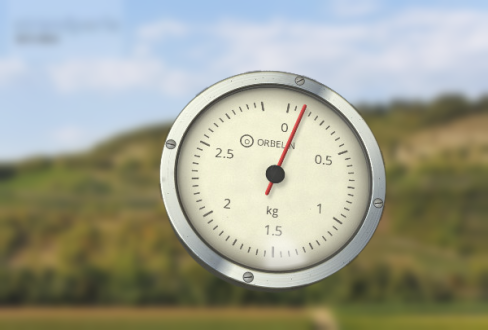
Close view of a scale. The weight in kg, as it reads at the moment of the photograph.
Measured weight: 0.1 kg
